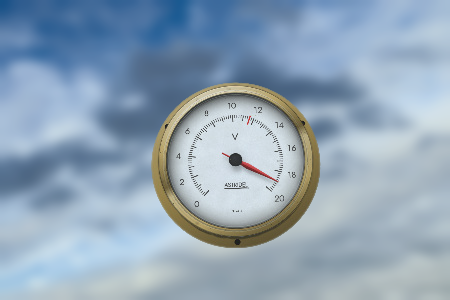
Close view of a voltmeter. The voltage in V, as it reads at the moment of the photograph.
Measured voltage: 19 V
